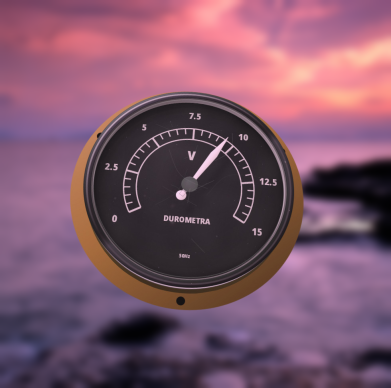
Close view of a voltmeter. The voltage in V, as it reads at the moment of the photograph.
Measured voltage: 9.5 V
